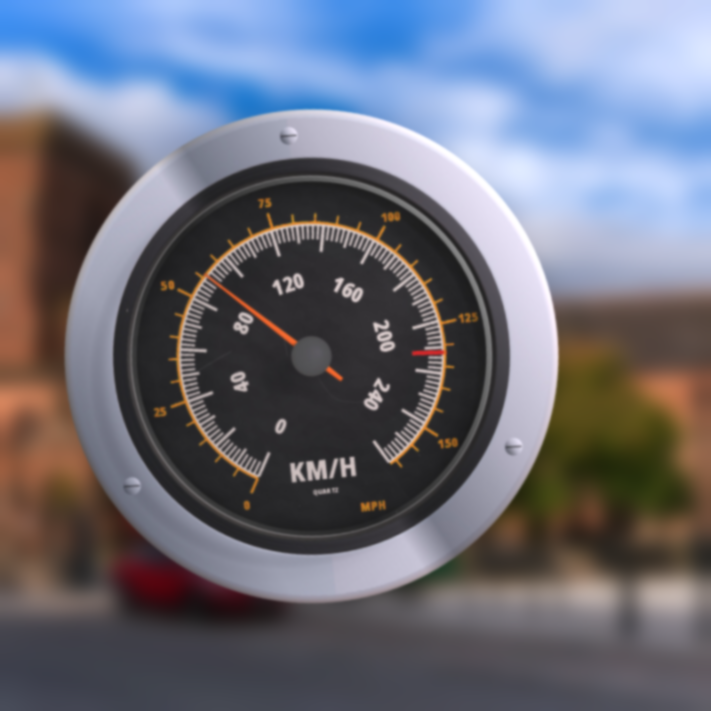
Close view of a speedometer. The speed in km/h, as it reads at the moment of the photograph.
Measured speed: 90 km/h
